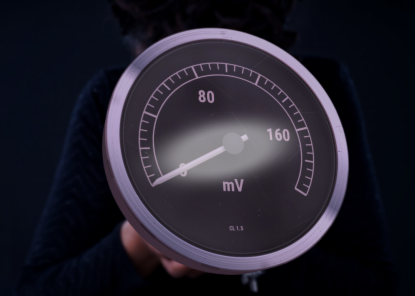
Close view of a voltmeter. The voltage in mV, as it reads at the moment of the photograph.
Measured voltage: 0 mV
